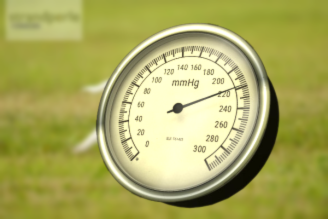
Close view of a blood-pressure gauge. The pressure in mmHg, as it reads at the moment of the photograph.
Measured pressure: 220 mmHg
